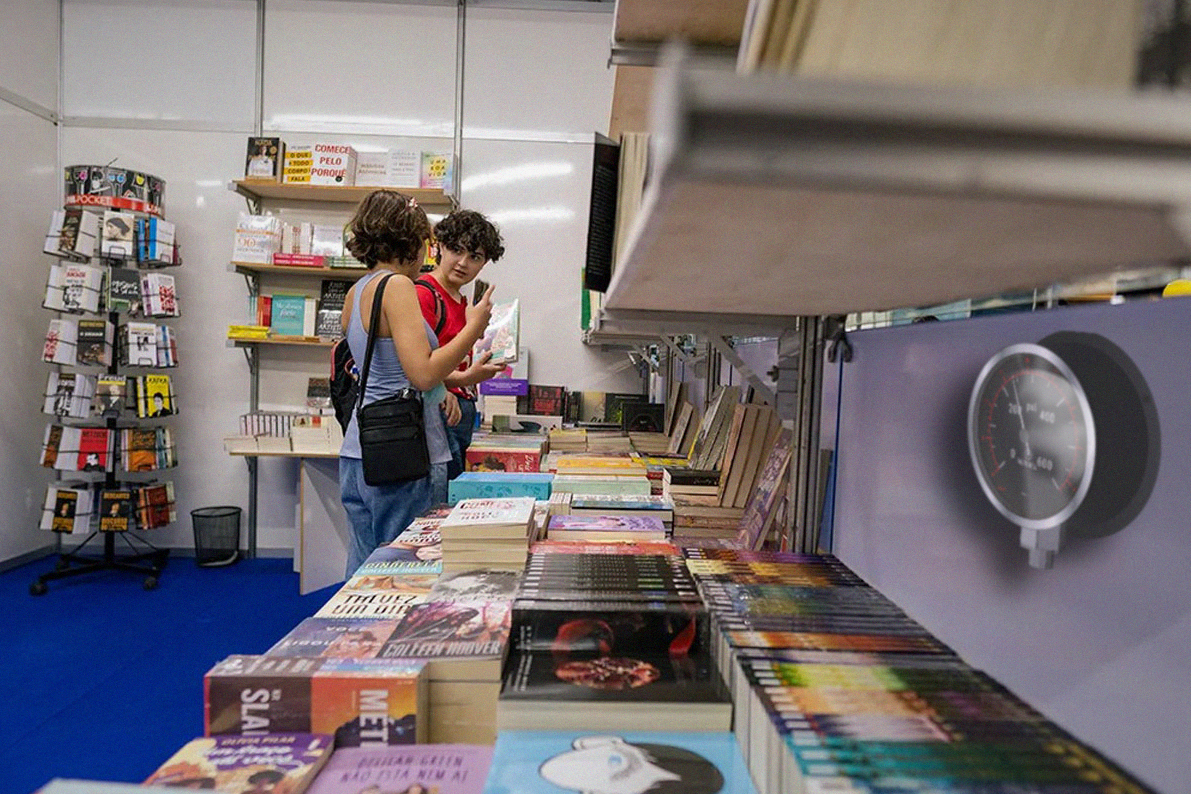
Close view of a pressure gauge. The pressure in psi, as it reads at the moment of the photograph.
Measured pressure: 250 psi
